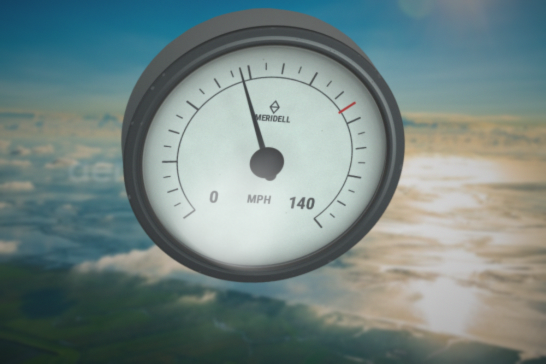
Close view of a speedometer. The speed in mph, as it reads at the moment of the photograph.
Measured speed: 57.5 mph
